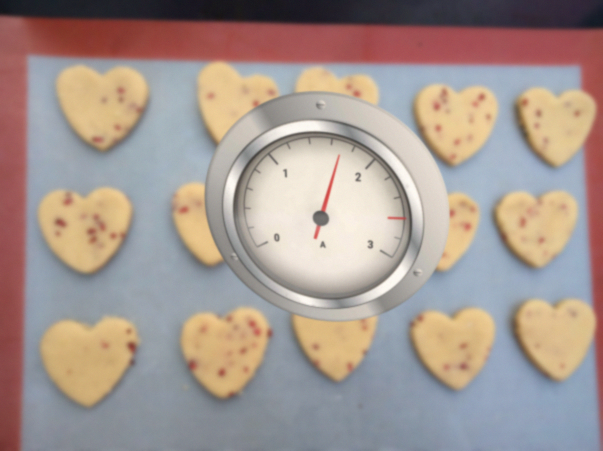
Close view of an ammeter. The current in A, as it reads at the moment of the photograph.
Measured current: 1.7 A
